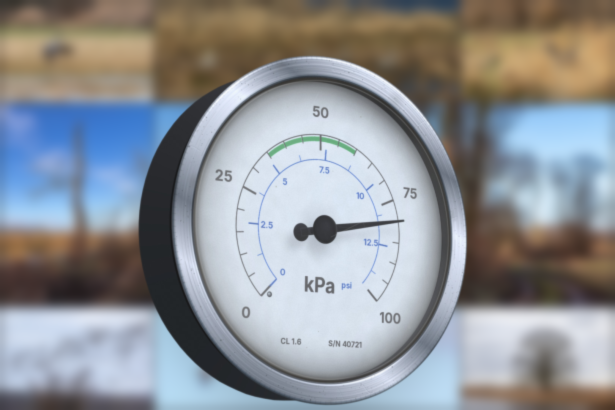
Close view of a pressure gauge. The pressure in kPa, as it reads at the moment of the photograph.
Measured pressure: 80 kPa
